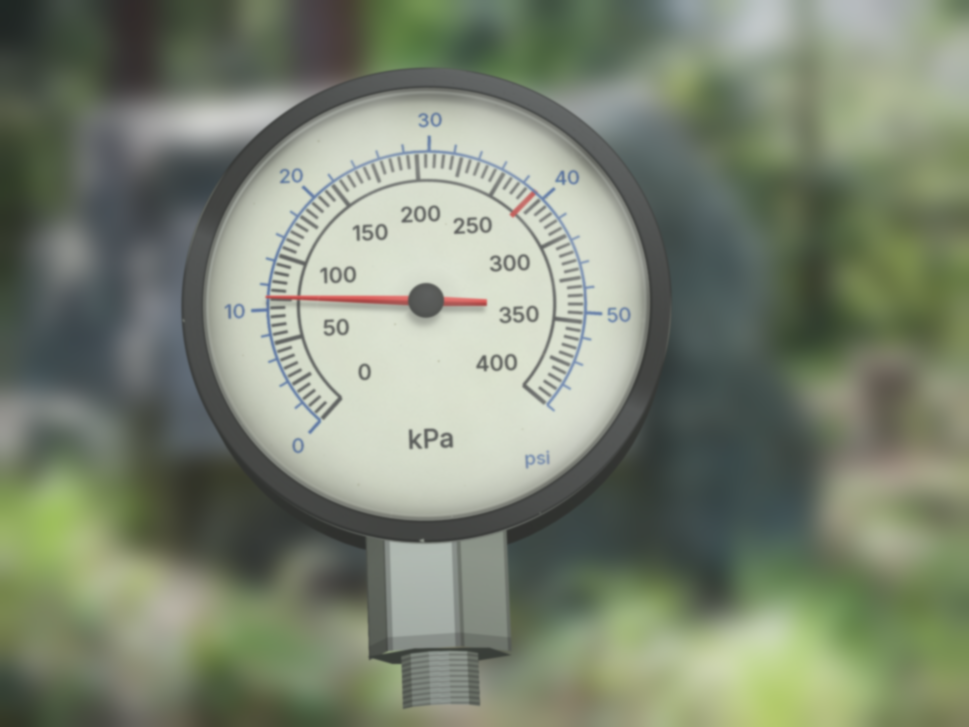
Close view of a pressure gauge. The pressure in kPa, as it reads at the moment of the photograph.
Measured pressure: 75 kPa
